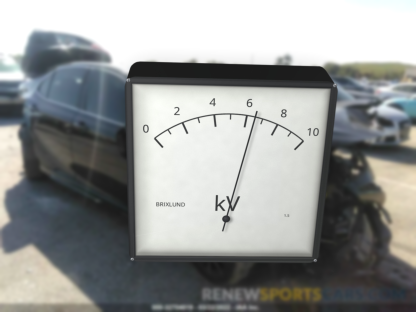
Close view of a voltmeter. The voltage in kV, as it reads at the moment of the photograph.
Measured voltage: 6.5 kV
